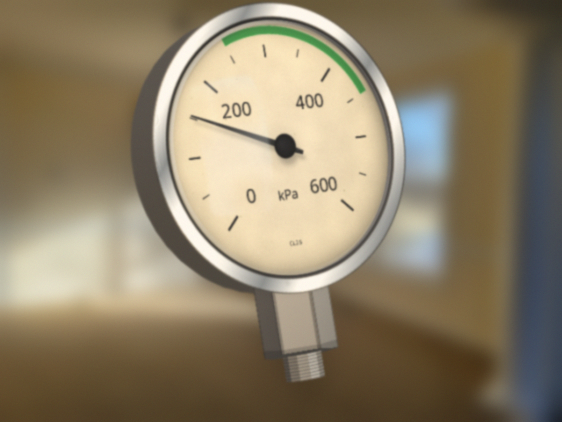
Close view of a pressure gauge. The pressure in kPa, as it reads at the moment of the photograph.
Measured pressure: 150 kPa
